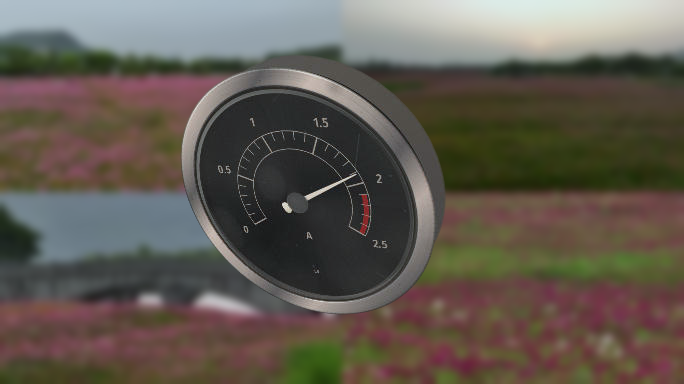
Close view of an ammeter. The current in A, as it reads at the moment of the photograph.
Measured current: 1.9 A
